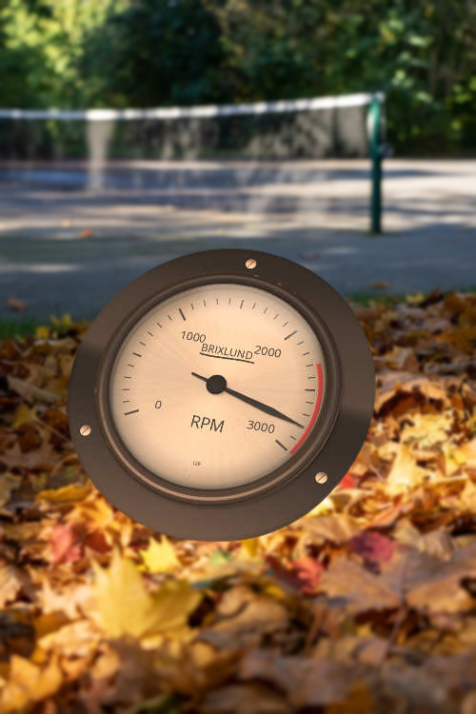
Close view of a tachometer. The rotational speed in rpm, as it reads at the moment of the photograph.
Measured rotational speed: 2800 rpm
